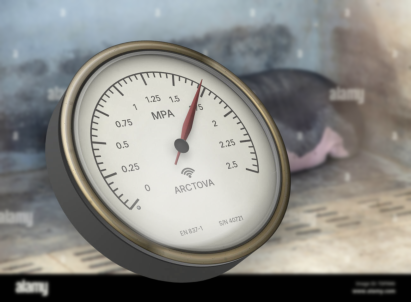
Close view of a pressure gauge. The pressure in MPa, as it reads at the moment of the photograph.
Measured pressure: 1.7 MPa
